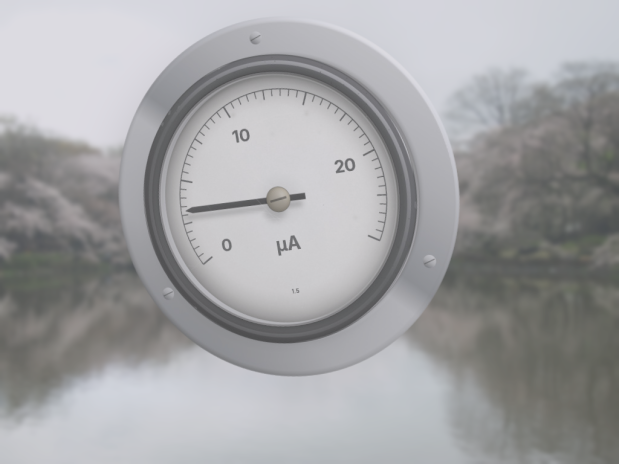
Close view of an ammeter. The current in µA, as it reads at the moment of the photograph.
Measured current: 3.25 µA
